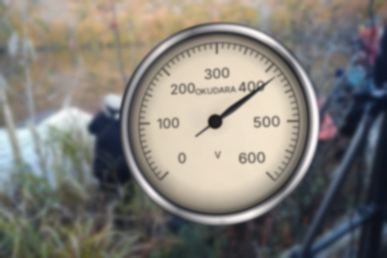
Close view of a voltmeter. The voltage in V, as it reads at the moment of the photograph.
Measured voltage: 420 V
